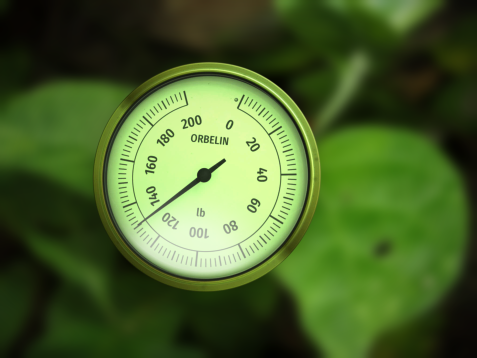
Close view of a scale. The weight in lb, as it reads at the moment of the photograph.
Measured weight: 130 lb
